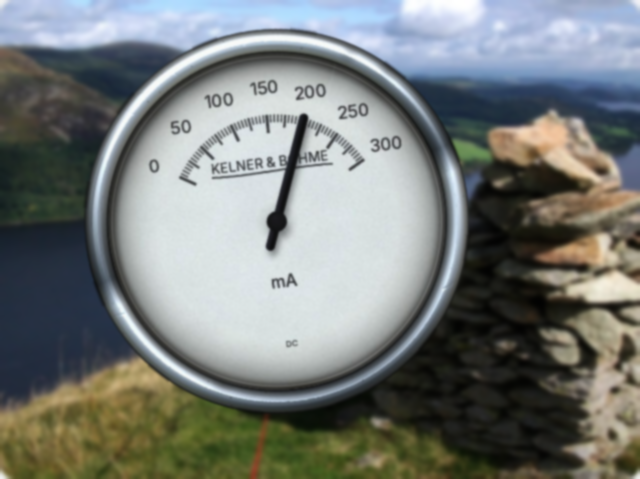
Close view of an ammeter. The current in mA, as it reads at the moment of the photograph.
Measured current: 200 mA
